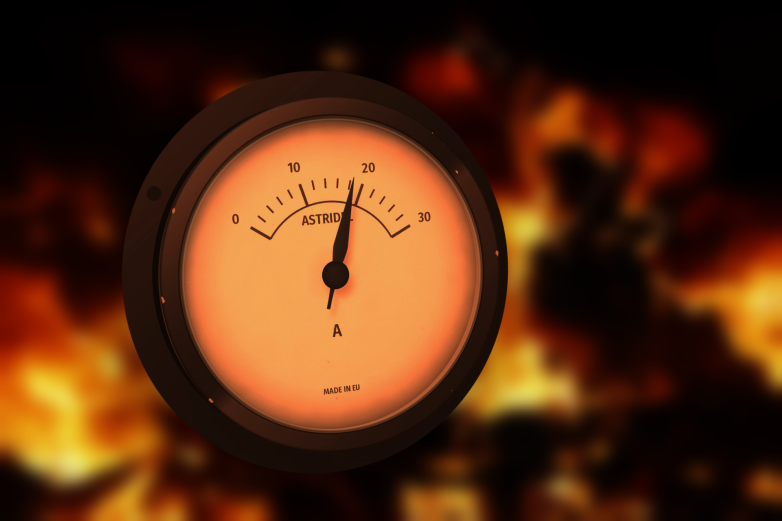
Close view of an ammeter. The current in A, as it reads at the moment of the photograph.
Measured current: 18 A
